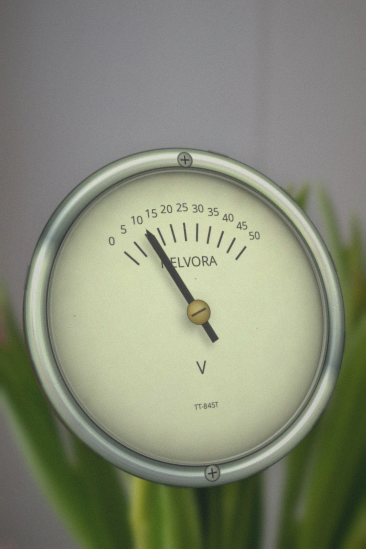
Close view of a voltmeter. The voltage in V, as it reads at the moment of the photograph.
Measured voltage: 10 V
